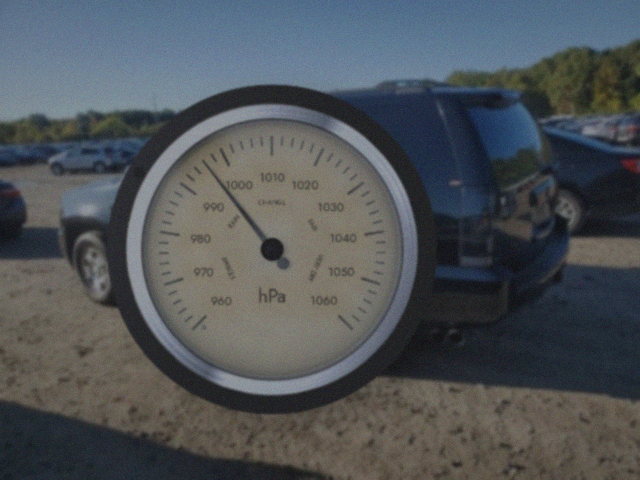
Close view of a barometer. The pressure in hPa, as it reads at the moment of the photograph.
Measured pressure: 996 hPa
